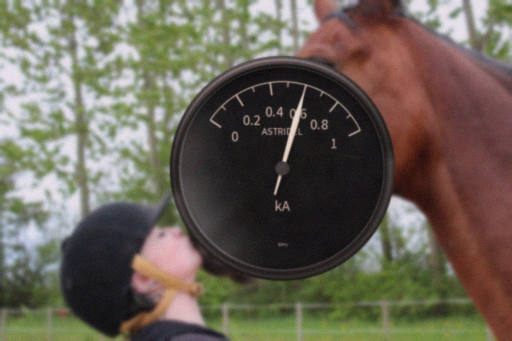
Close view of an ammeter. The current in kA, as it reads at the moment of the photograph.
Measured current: 0.6 kA
